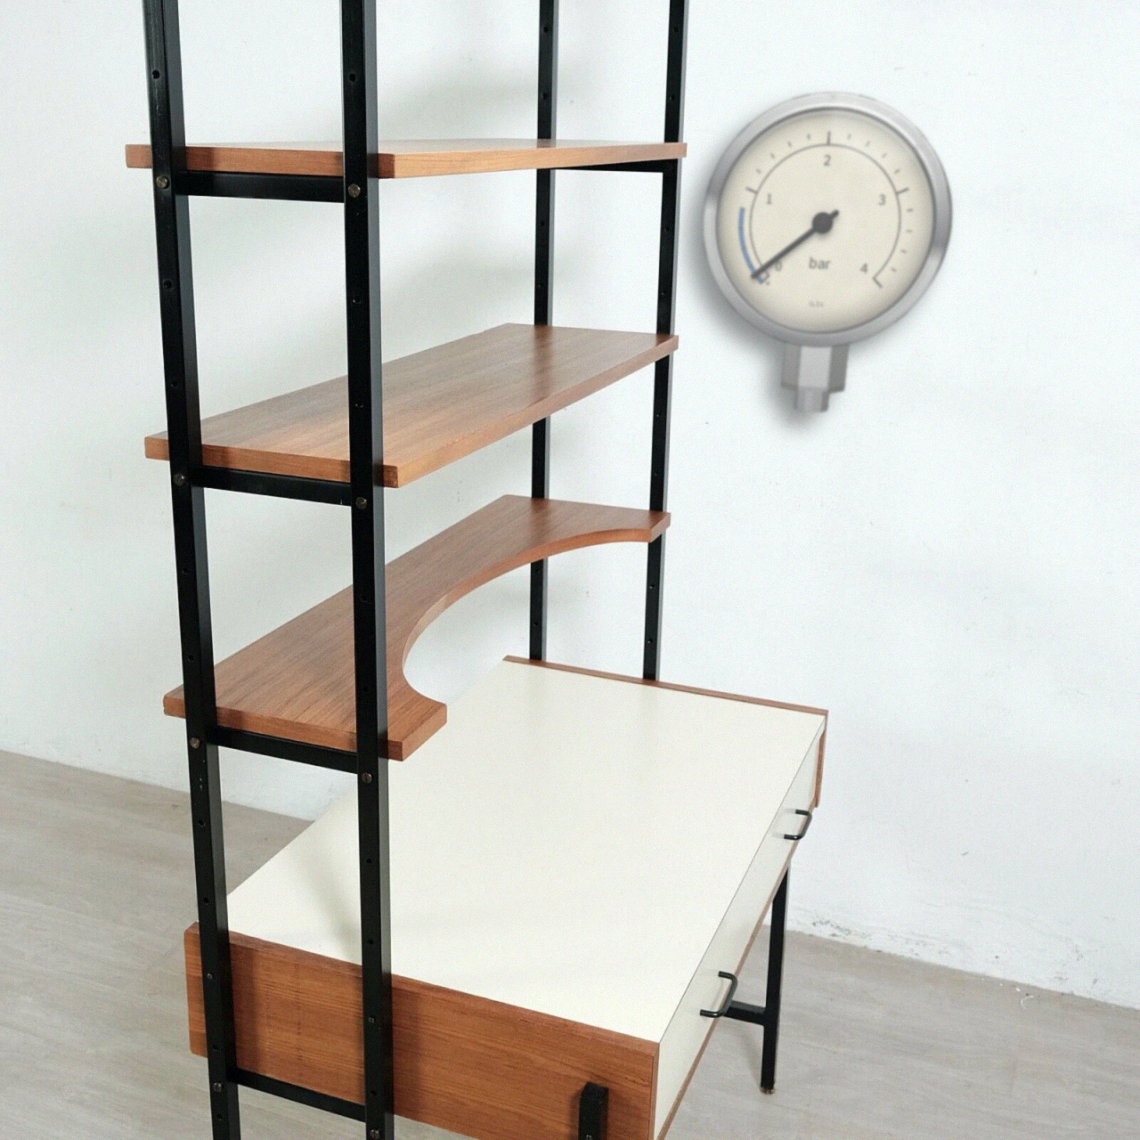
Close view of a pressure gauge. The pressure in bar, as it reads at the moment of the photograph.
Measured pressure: 0.1 bar
